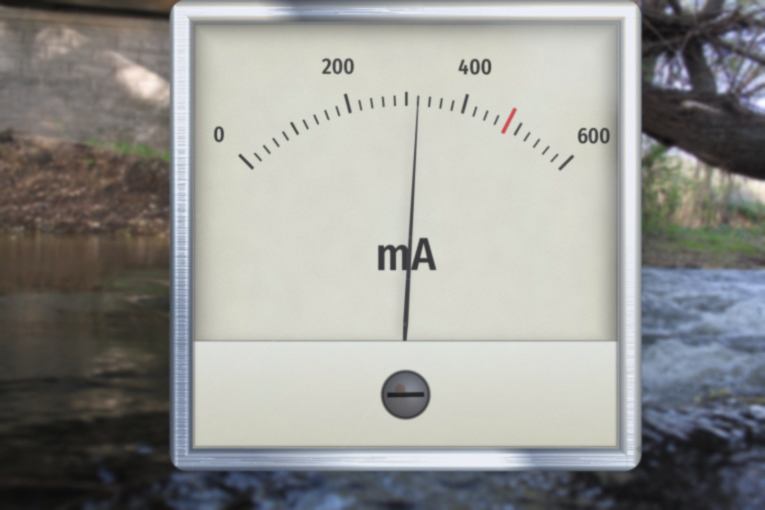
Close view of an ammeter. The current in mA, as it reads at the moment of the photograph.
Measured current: 320 mA
